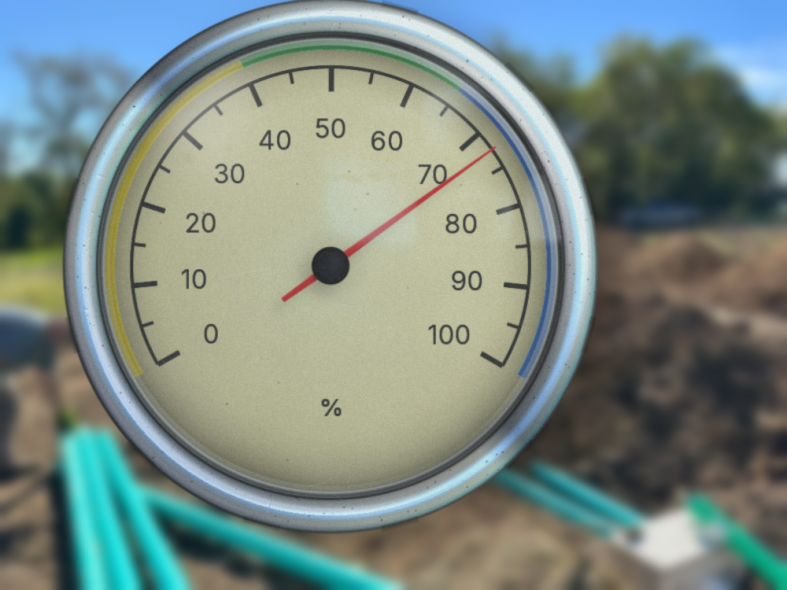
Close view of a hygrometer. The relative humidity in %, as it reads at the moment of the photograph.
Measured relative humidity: 72.5 %
